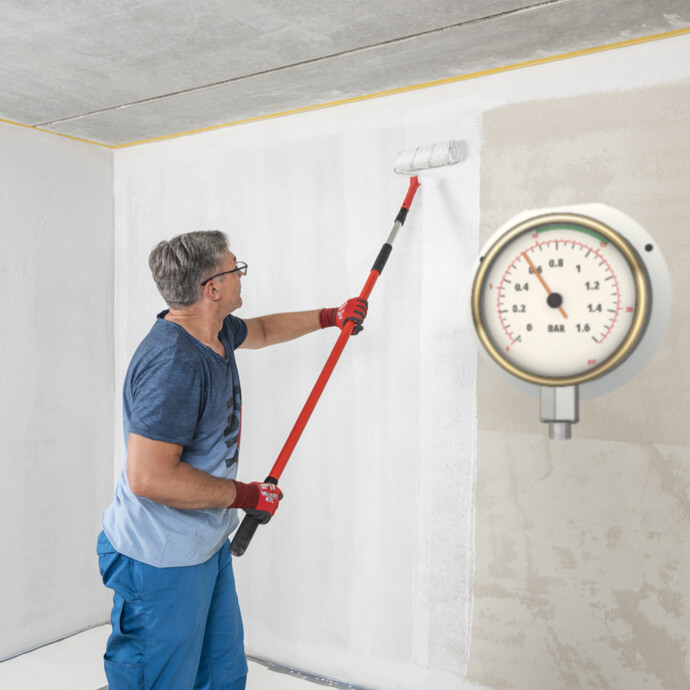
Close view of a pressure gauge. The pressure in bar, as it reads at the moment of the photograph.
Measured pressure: 0.6 bar
